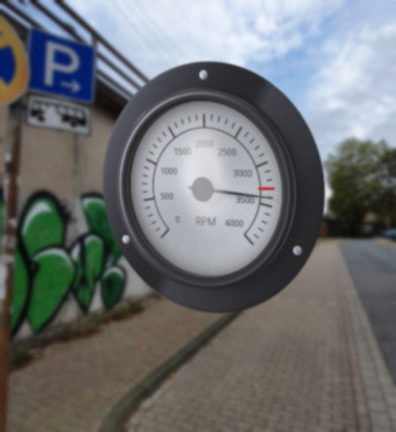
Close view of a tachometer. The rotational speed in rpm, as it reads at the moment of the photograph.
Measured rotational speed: 3400 rpm
